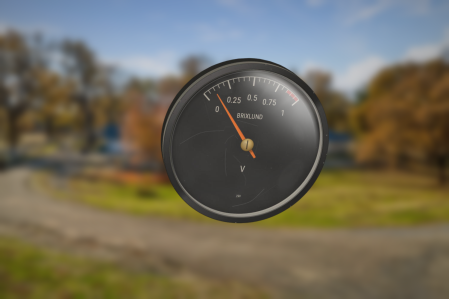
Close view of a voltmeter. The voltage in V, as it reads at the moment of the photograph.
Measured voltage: 0.1 V
